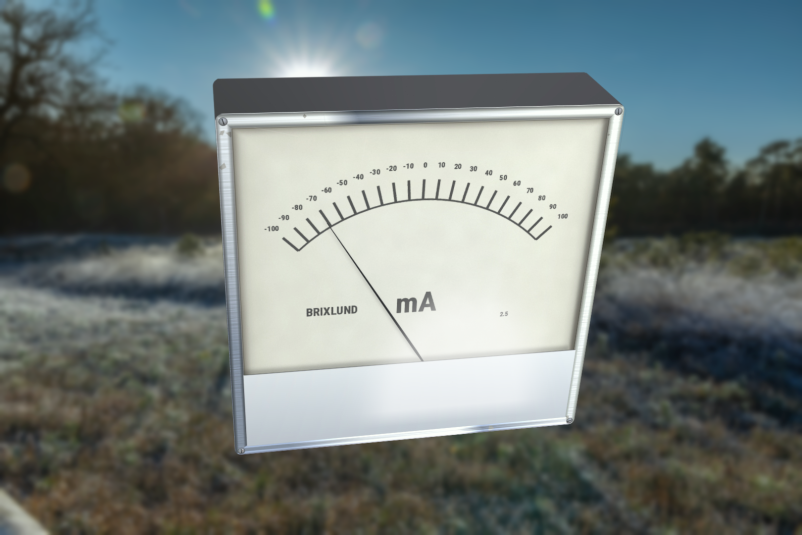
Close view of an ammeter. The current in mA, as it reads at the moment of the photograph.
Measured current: -70 mA
